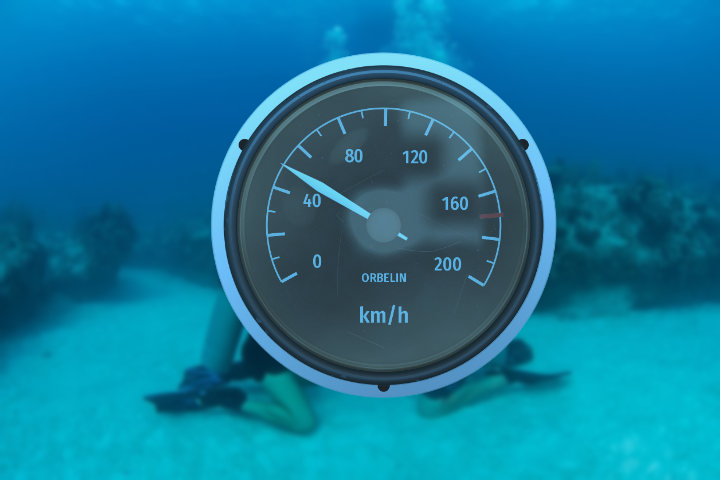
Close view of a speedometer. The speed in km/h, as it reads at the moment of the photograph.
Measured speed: 50 km/h
